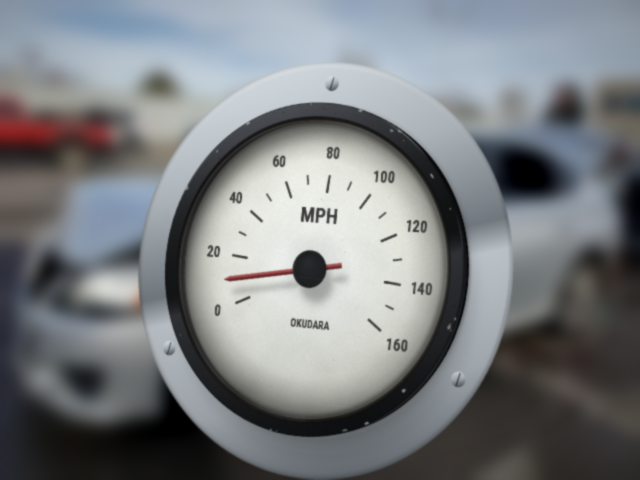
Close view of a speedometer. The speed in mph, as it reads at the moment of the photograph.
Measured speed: 10 mph
